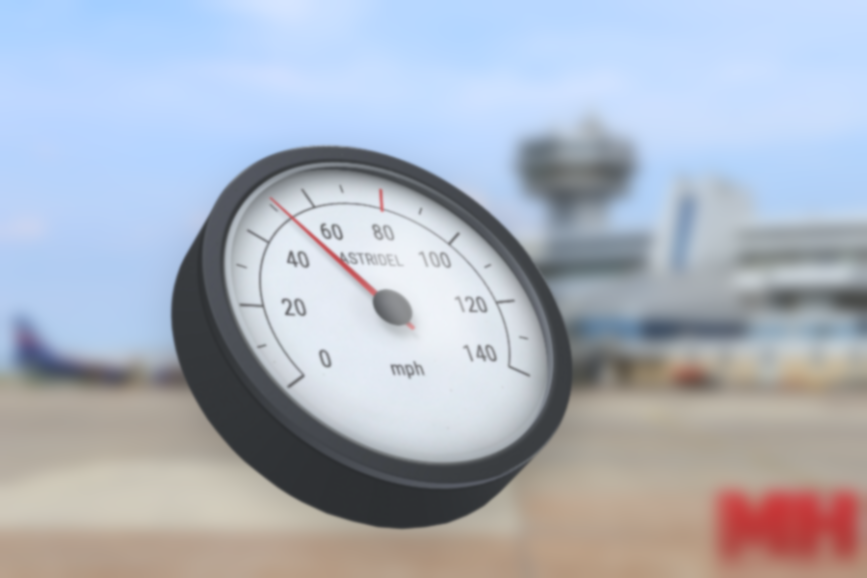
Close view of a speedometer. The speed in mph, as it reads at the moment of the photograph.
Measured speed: 50 mph
